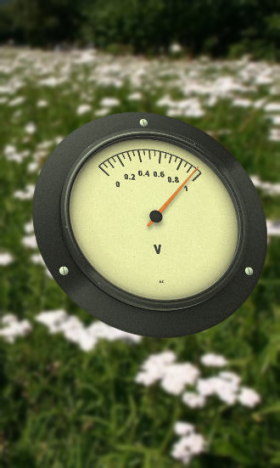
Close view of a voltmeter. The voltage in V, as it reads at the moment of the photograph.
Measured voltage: 0.95 V
